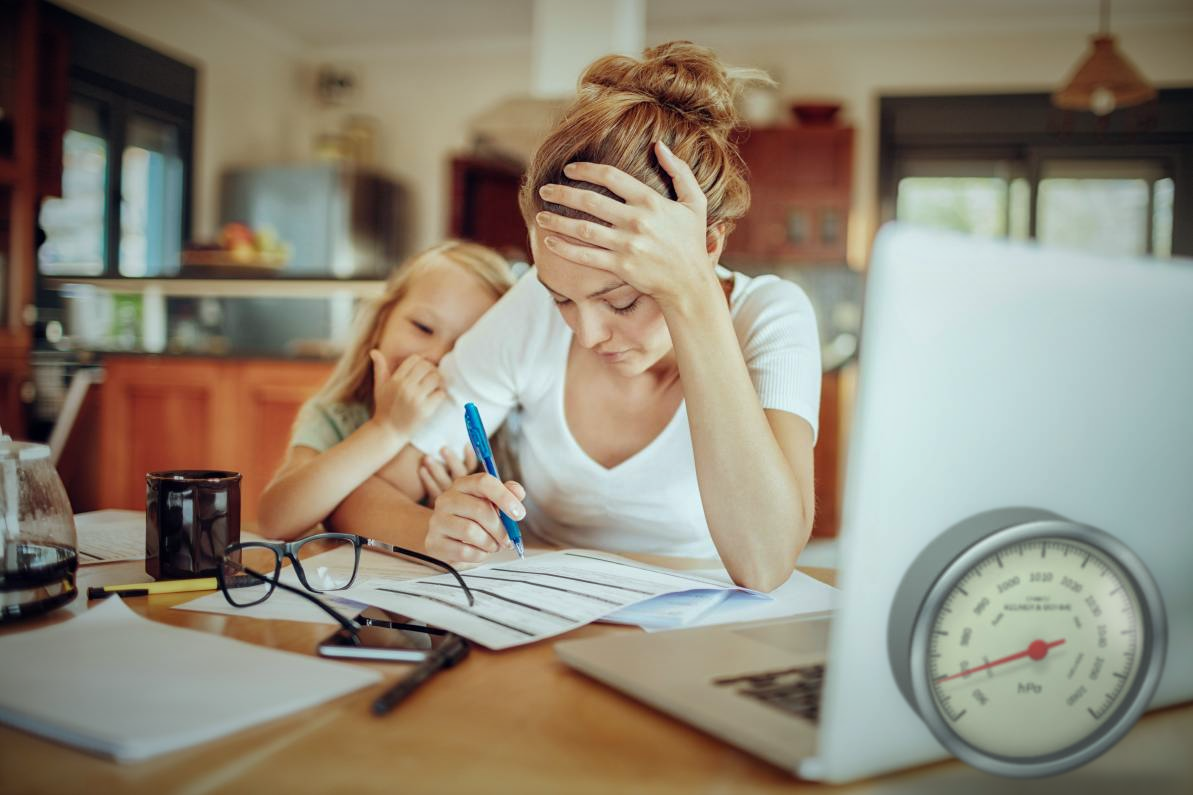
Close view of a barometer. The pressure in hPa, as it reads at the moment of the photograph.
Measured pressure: 970 hPa
